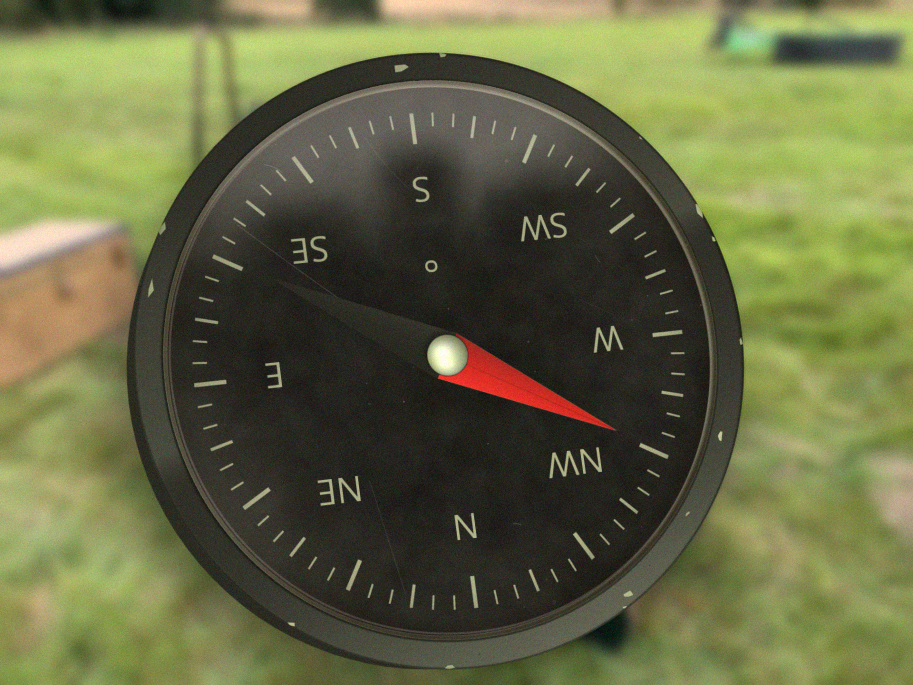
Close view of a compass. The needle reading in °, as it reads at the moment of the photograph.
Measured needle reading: 300 °
